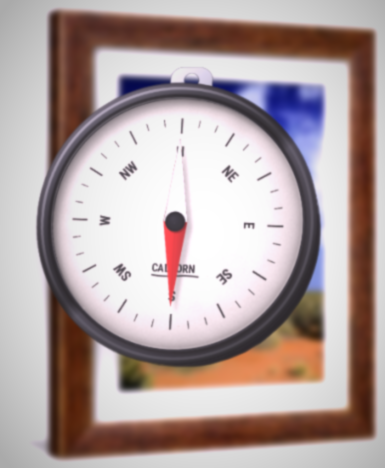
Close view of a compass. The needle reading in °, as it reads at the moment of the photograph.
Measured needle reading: 180 °
